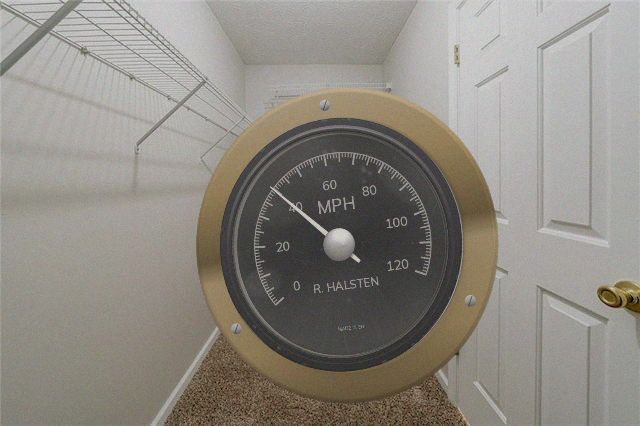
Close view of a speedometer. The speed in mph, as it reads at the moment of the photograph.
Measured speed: 40 mph
